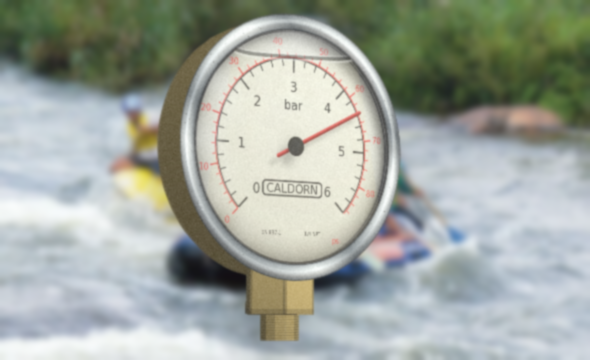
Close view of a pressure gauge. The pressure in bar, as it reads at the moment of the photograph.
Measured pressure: 4.4 bar
